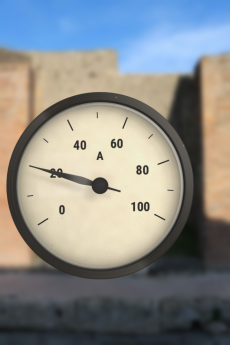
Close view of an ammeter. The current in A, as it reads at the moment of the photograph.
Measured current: 20 A
